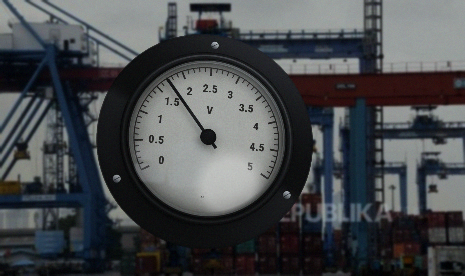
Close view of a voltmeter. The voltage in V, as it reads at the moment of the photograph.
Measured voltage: 1.7 V
